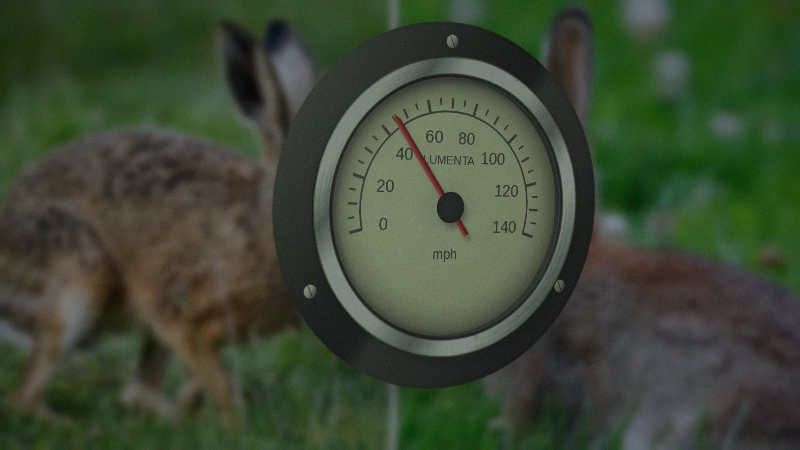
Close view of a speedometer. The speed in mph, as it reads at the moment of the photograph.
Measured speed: 45 mph
